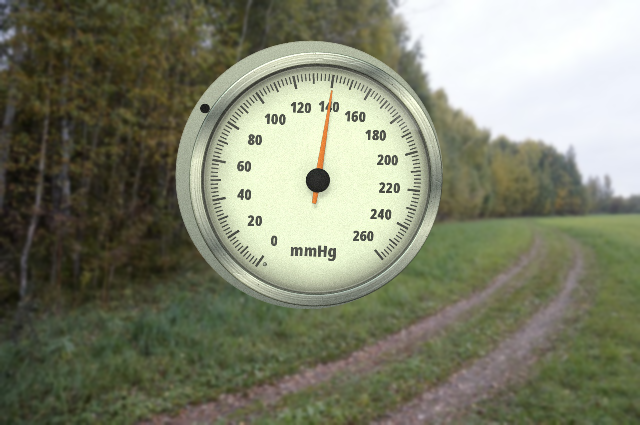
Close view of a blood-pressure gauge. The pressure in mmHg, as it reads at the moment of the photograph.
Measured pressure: 140 mmHg
